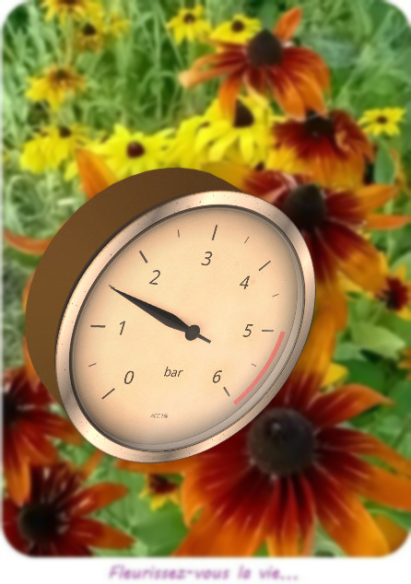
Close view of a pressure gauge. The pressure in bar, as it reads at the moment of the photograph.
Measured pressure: 1.5 bar
